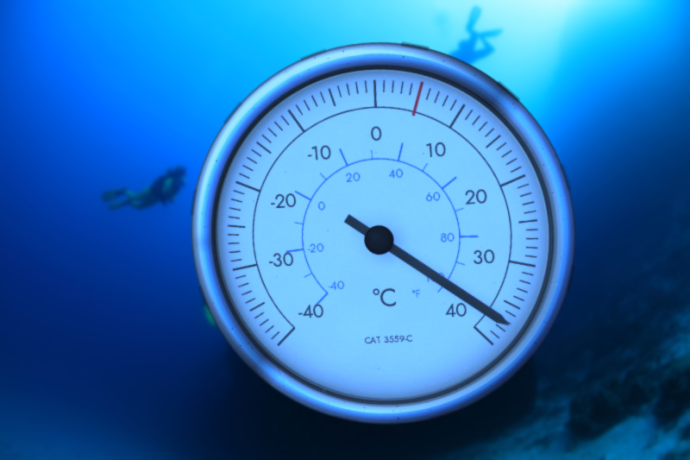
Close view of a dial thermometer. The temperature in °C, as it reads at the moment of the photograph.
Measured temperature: 37 °C
